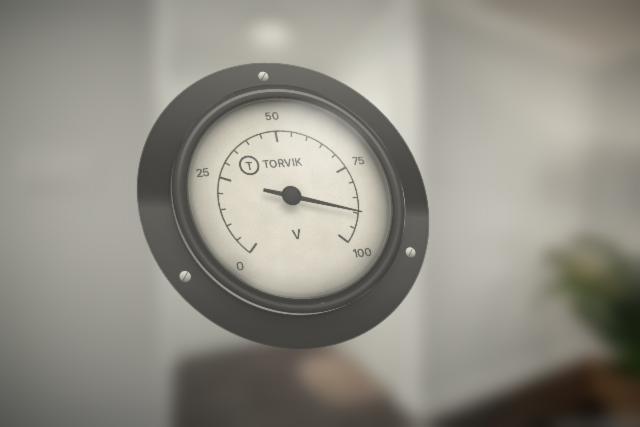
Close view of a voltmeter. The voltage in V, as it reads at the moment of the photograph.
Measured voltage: 90 V
